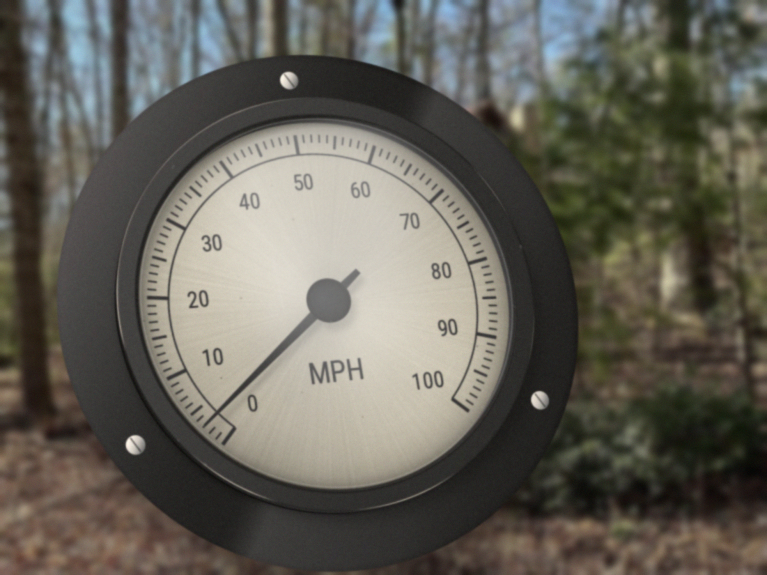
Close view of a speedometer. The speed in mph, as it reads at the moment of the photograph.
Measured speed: 3 mph
